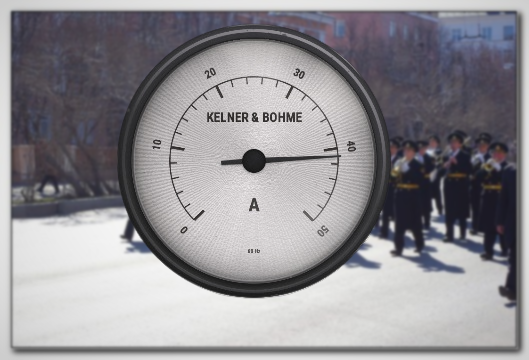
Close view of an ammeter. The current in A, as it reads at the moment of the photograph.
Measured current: 41 A
